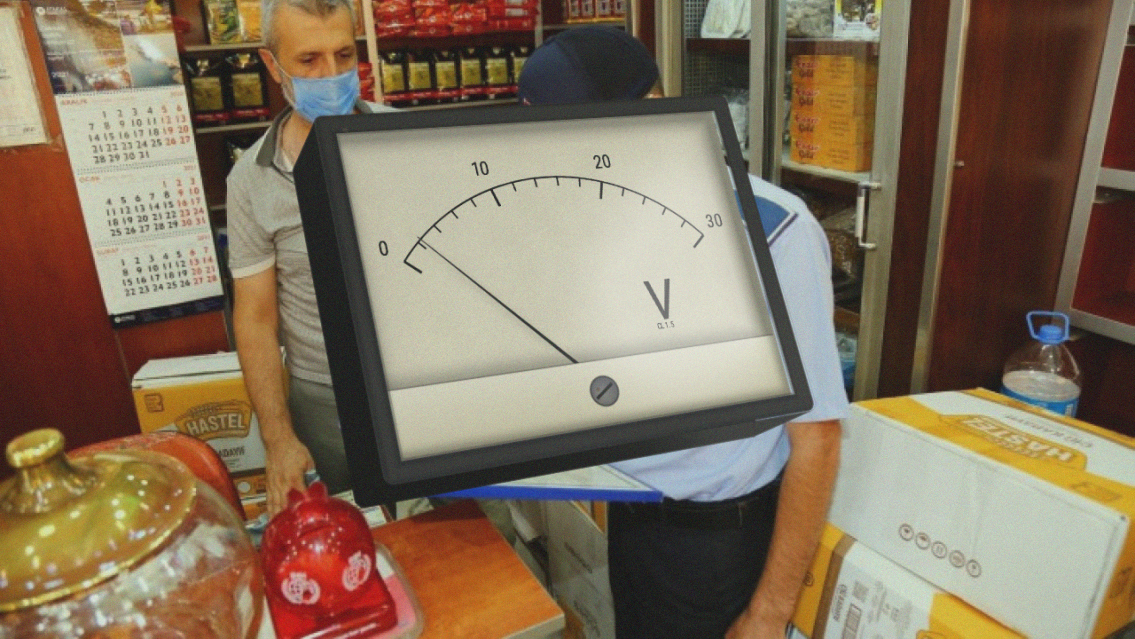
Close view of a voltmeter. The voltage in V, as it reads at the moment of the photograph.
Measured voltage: 2 V
